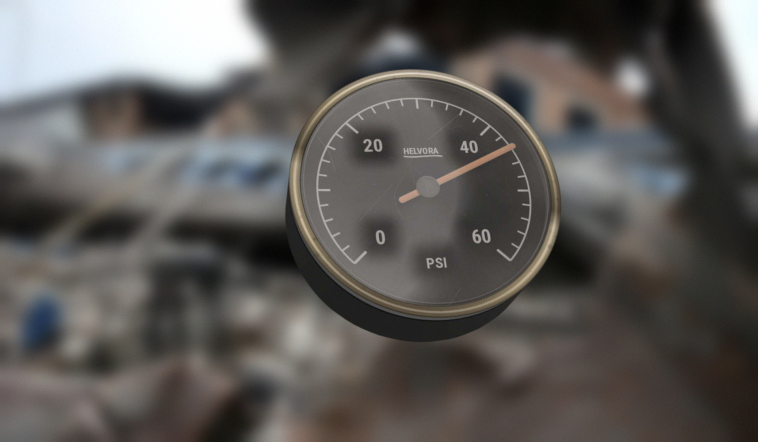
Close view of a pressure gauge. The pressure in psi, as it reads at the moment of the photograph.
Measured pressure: 44 psi
